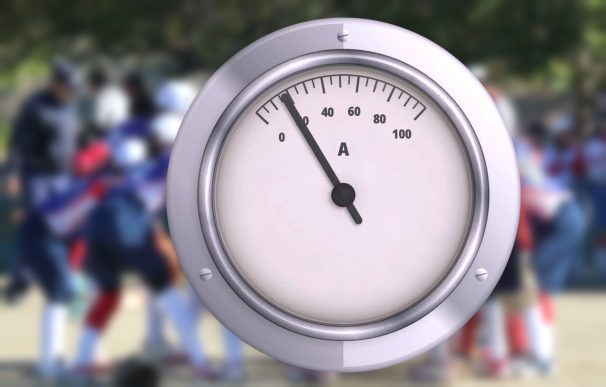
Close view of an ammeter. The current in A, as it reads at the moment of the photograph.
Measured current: 17.5 A
